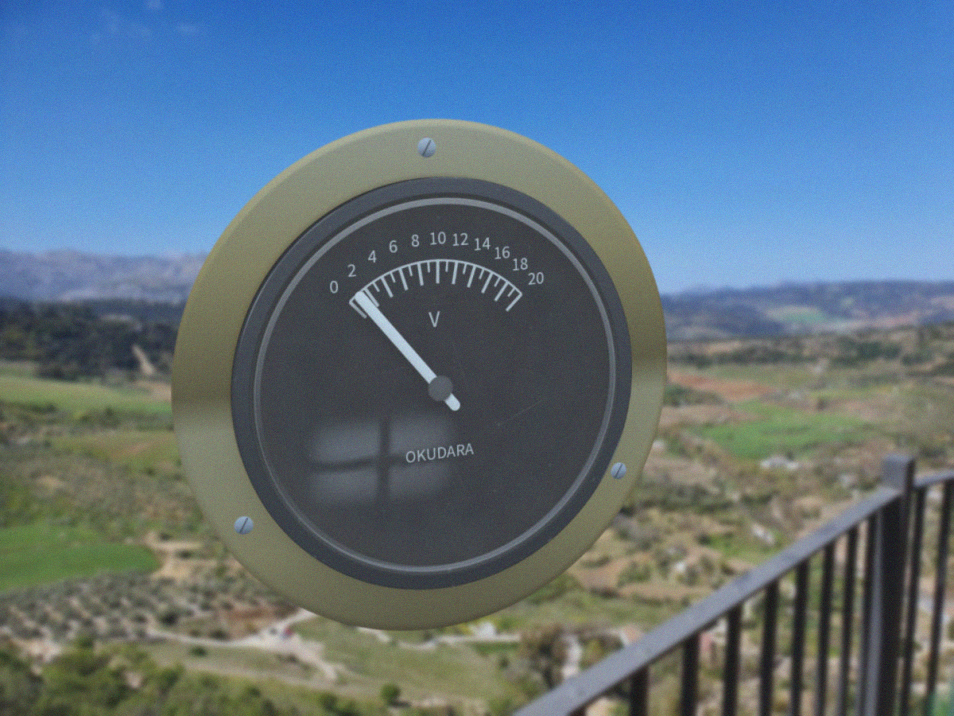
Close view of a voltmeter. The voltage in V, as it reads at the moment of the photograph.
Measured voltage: 1 V
